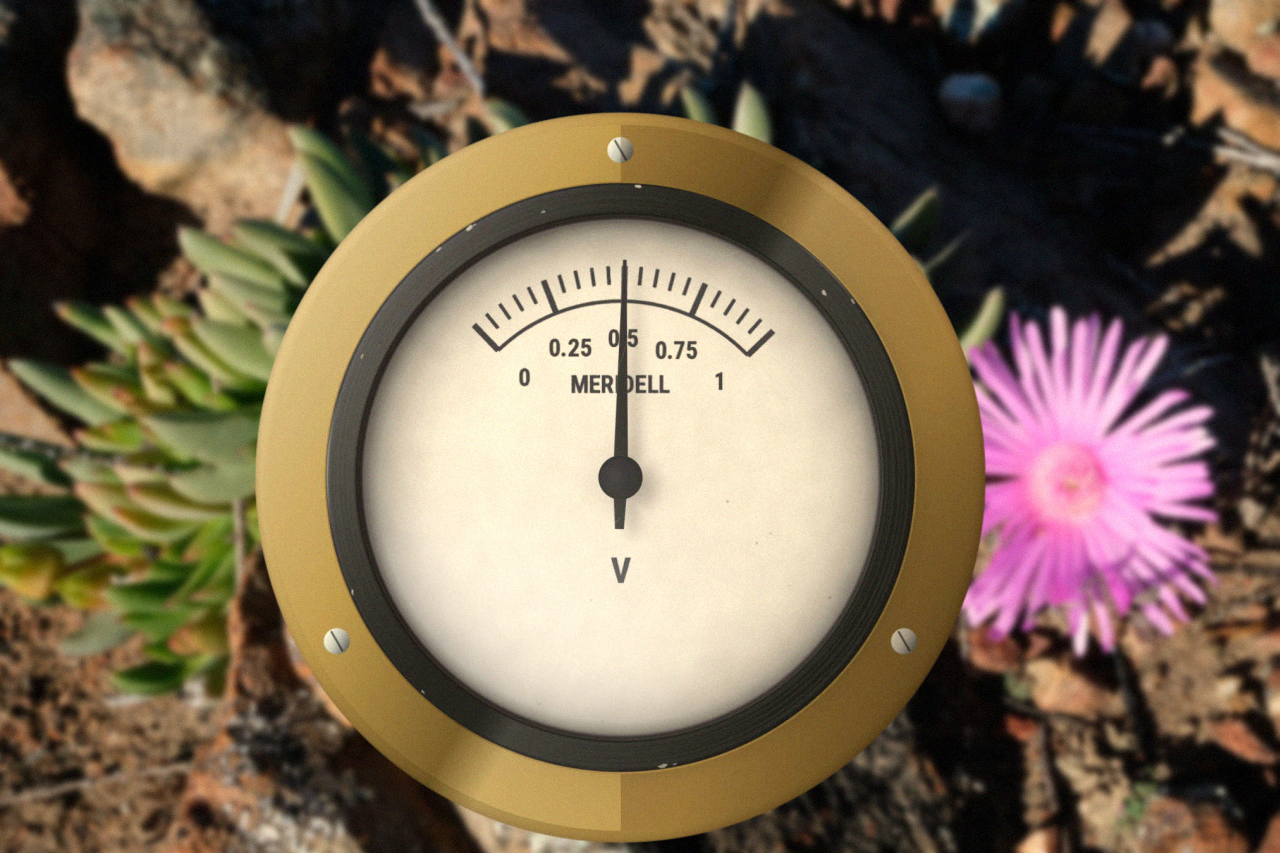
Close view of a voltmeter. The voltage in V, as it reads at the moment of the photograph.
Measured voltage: 0.5 V
